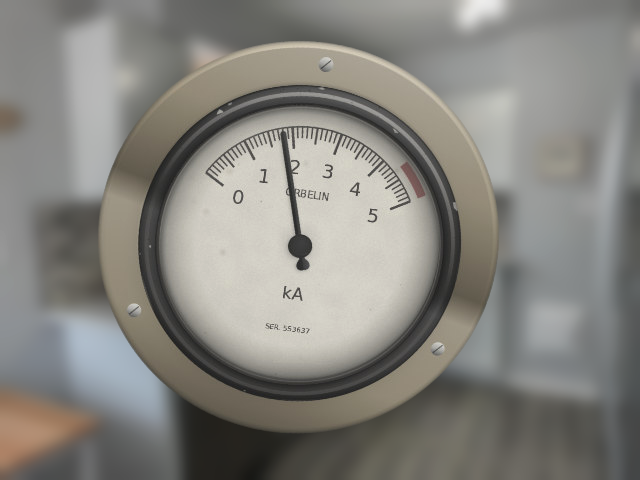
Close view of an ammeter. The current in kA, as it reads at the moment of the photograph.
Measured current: 1.8 kA
